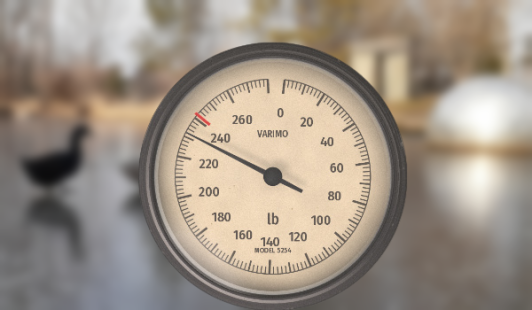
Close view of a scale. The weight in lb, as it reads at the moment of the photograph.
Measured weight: 232 lb
